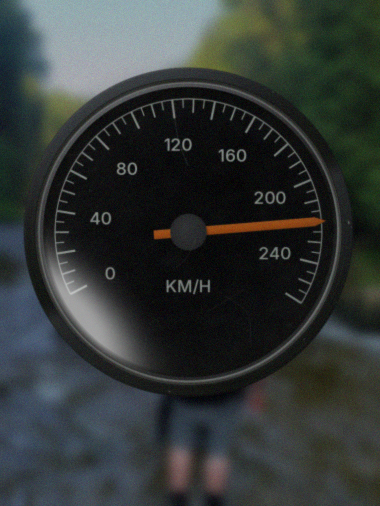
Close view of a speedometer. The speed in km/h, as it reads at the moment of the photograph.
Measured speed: 220 km/h
